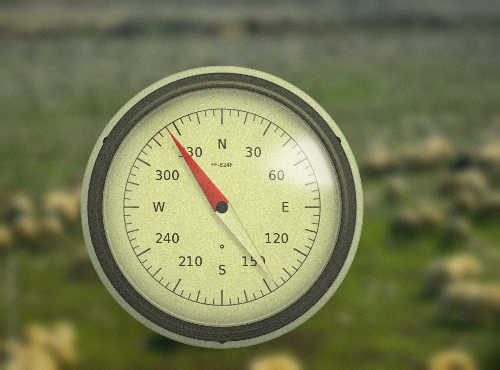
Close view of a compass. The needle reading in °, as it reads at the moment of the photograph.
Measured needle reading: 325 °
